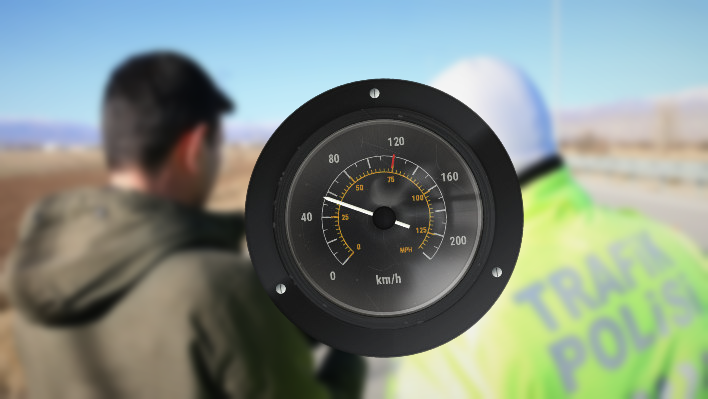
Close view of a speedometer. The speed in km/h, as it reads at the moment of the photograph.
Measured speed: 55 km/h
